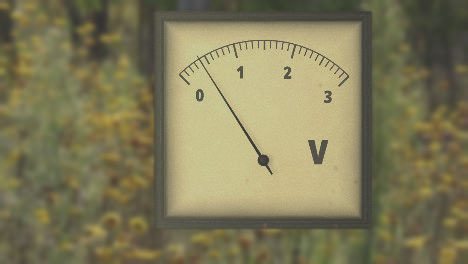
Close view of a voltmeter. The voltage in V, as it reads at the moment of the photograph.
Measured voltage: 0.4 V
